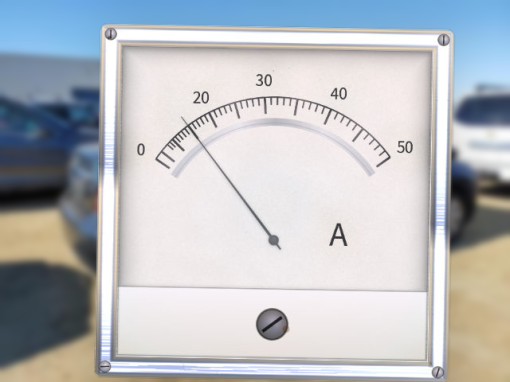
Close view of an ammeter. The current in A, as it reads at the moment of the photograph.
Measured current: 15 A
